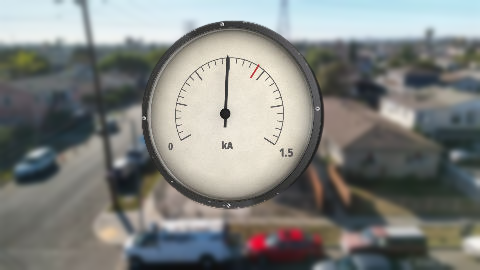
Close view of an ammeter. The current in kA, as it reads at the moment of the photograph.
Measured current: 0.75 kA
